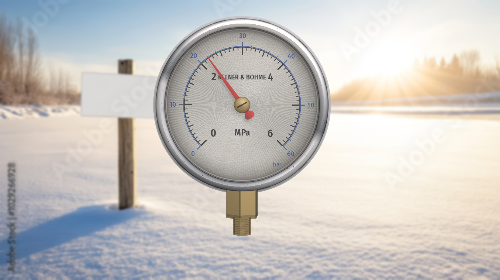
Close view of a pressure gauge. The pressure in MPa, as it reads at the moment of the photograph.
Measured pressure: 2.2 MPa
